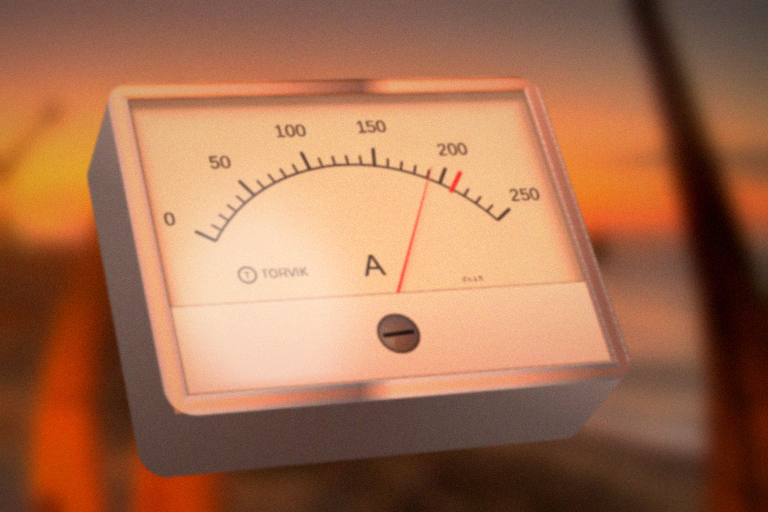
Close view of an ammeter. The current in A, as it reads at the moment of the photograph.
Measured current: 190 A
